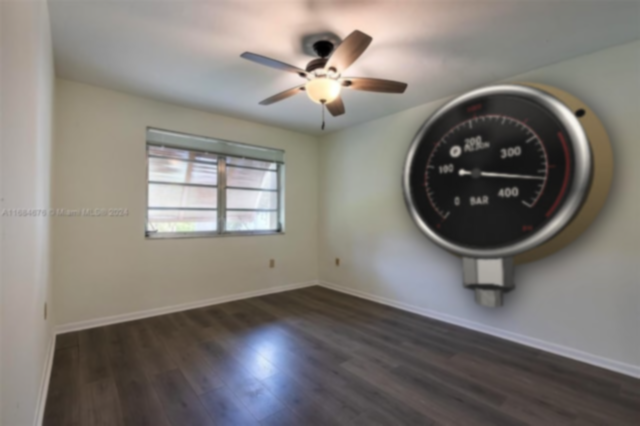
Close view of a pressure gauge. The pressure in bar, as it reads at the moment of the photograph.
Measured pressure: 360 bar
